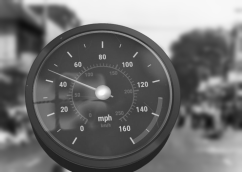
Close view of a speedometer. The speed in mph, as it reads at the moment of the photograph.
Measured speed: 45 mph
